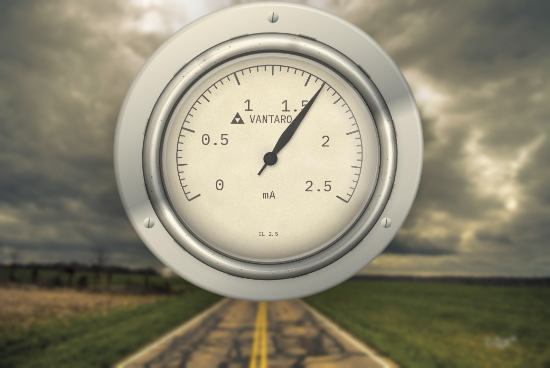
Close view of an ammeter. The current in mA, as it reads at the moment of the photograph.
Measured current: 1.6 mA
